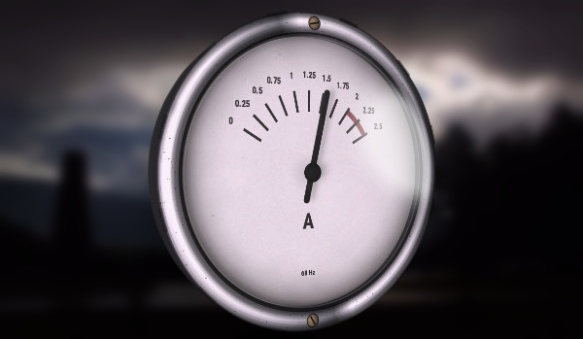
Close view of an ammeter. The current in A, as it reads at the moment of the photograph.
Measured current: 1.5 A
